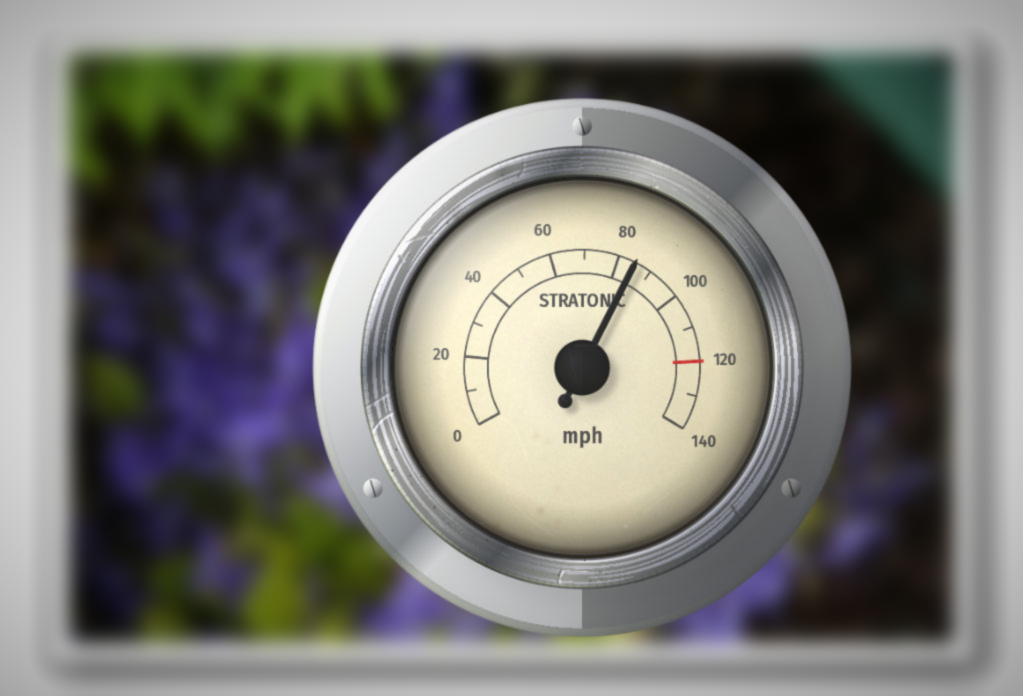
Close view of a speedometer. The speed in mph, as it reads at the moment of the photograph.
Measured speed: 85 mph
